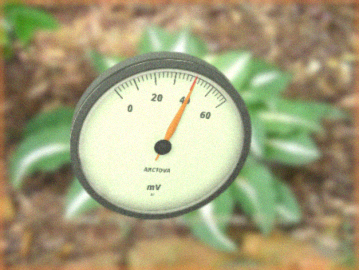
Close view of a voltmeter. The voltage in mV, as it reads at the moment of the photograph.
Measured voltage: 40 mV
